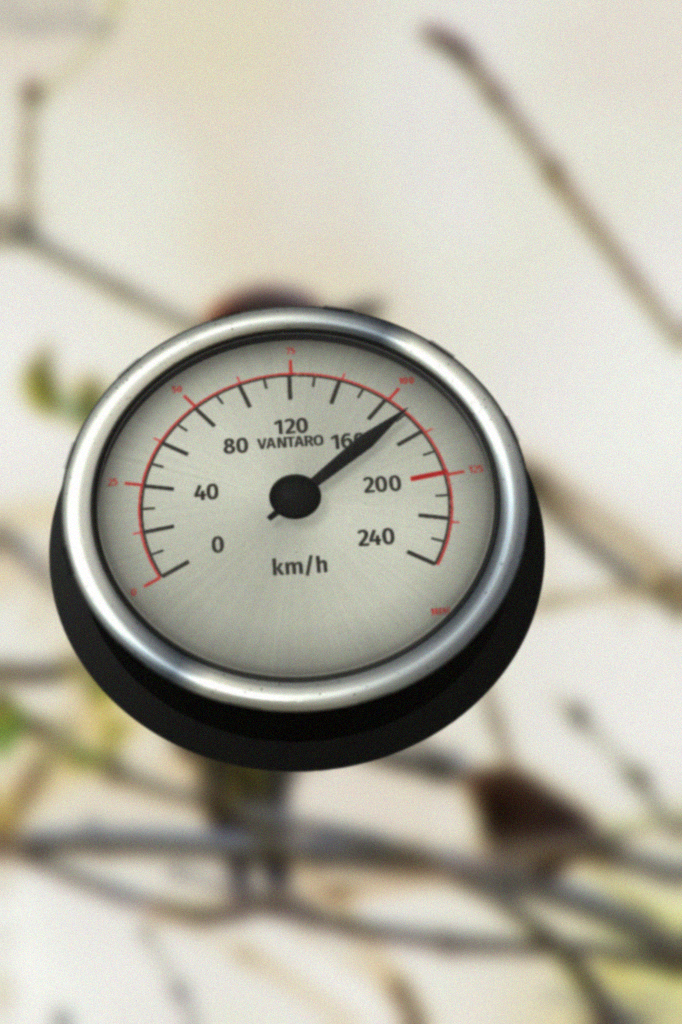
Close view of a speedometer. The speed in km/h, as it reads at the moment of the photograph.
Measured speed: 170 km/h
